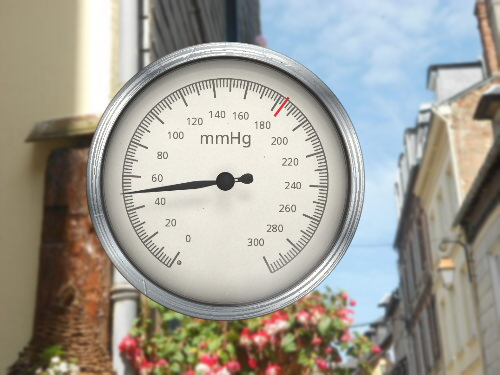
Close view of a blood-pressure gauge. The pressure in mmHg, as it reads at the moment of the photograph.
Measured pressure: 50 mmHg
